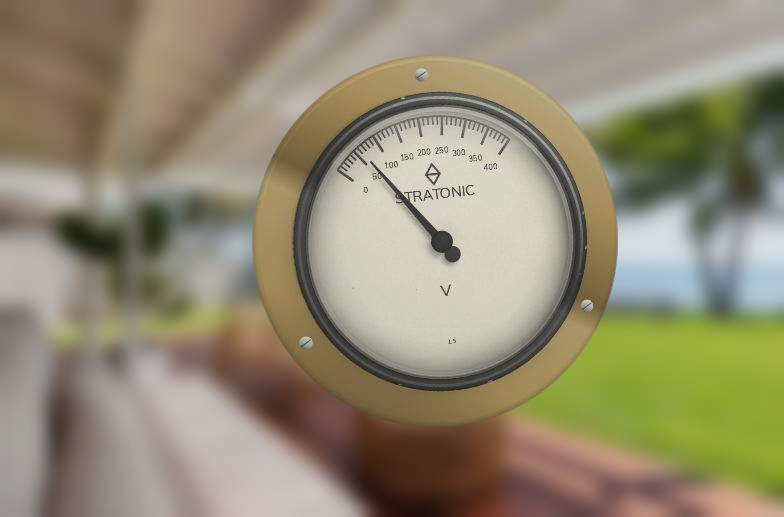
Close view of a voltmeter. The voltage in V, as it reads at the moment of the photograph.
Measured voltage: 60 V
